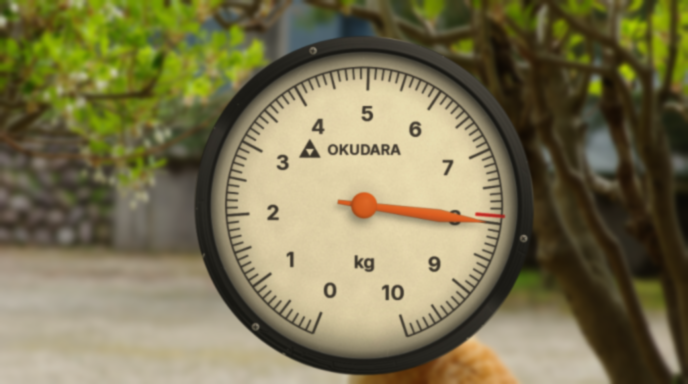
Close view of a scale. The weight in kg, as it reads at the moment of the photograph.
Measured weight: 8 kg
